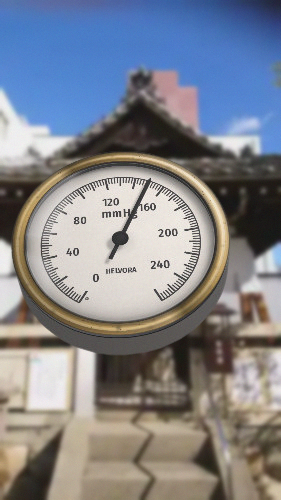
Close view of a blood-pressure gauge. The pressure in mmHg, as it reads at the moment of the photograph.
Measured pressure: 150 mmHg
